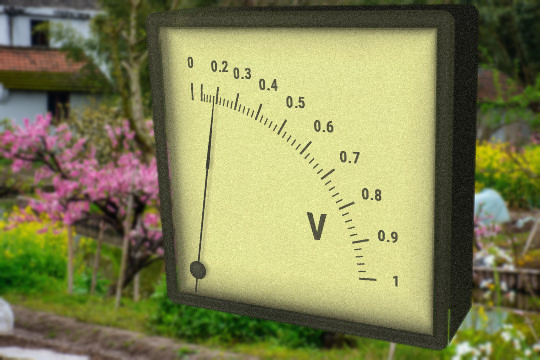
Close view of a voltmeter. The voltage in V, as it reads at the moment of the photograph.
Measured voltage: 0.2 V
